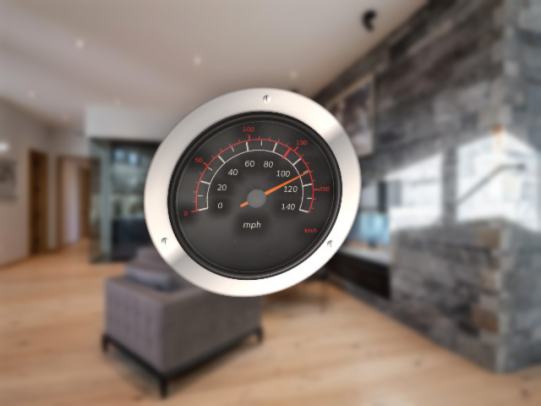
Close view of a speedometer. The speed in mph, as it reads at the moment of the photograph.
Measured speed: 110 mph
